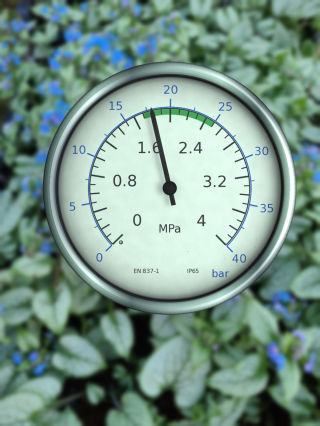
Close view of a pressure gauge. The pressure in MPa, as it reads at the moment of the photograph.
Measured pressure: 1.8 MPa
